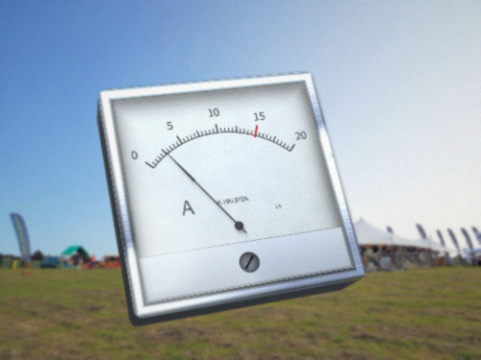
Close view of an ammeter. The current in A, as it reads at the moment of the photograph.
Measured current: 2.5 A
